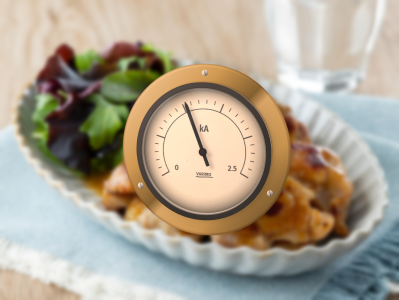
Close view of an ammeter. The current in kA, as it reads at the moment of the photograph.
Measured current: 1.05 kA
